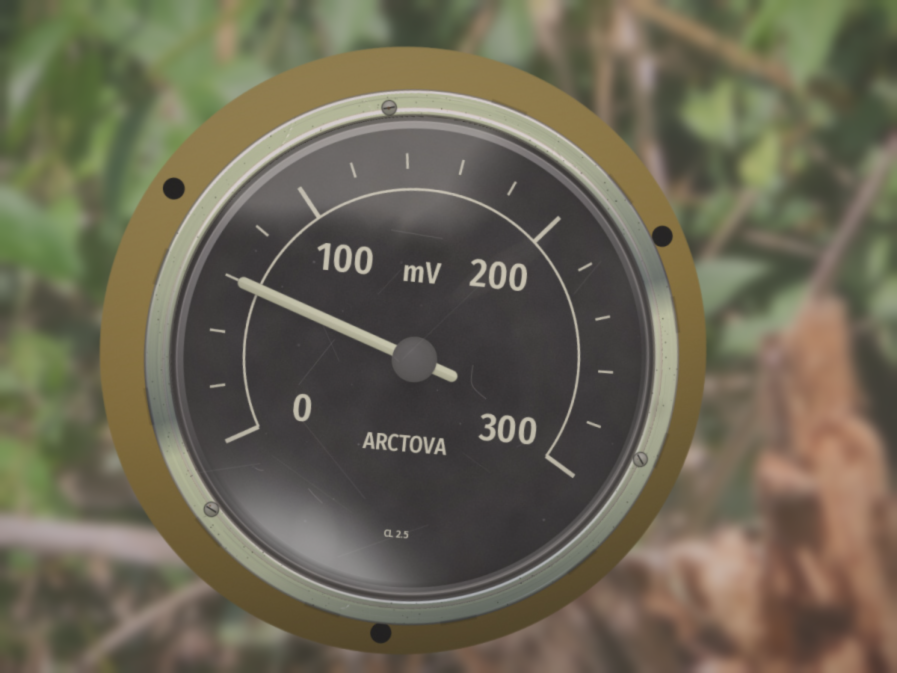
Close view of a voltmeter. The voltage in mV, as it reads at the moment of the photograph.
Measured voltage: 60 mV
